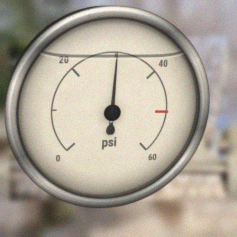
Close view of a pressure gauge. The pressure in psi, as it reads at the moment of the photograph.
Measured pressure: 30 psi
